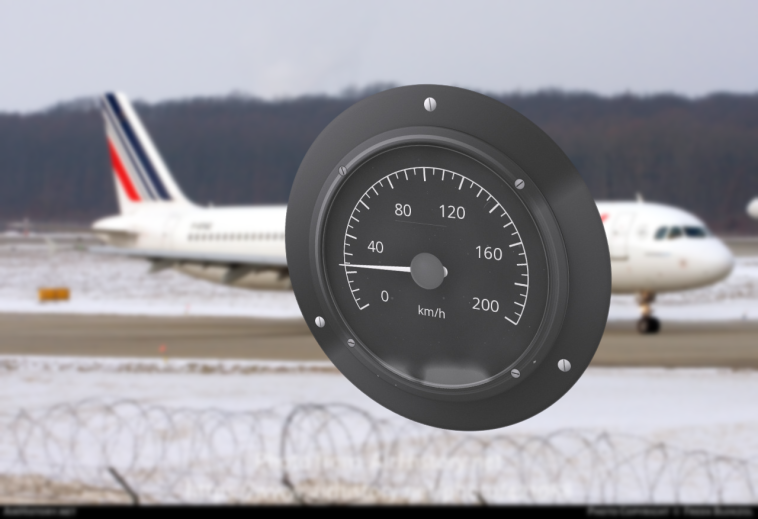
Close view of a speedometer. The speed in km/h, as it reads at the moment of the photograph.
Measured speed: 25 km/h
